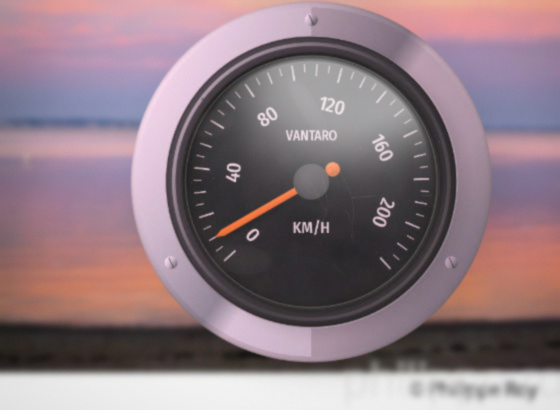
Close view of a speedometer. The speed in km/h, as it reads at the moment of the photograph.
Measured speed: 10 km/h
